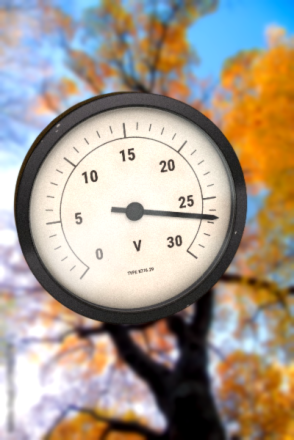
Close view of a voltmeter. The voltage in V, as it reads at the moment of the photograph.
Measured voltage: 26.5 V
